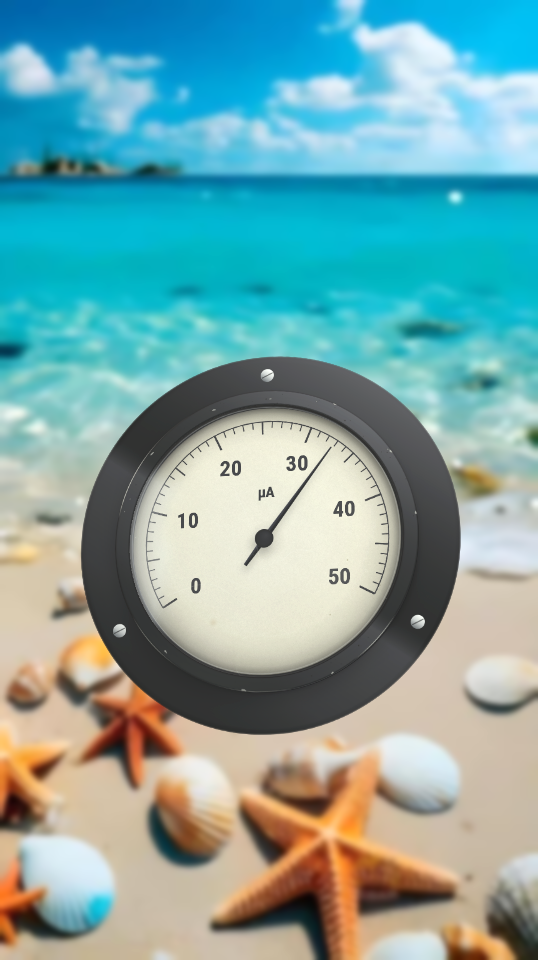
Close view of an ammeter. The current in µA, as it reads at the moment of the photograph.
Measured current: 33 µA
